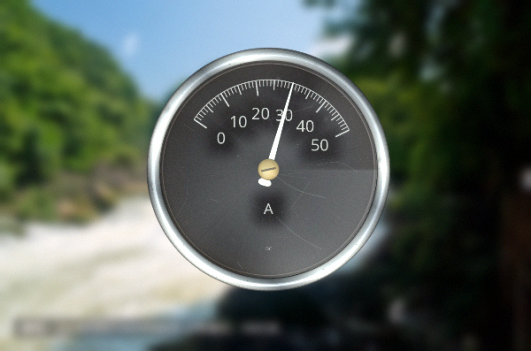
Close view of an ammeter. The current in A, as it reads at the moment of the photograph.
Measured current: 30 A
